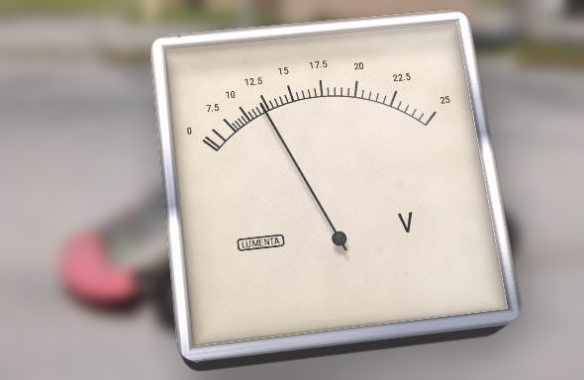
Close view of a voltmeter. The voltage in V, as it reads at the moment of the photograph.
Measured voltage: 12 V
